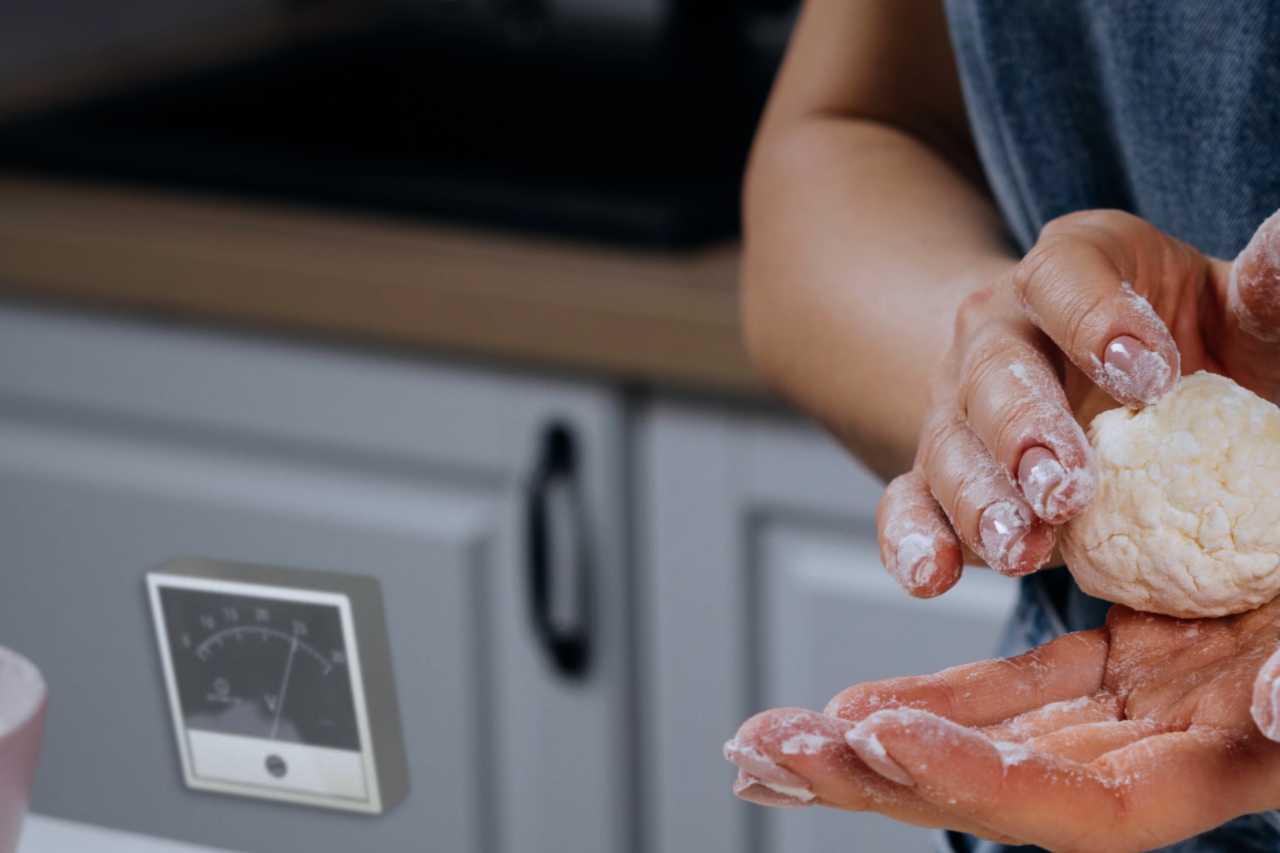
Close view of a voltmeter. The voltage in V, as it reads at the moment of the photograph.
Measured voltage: 25 V
